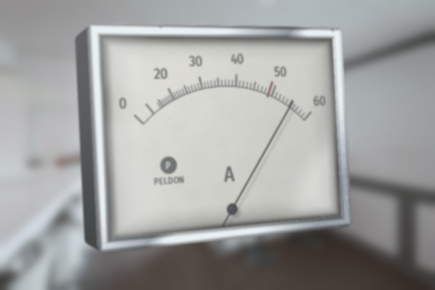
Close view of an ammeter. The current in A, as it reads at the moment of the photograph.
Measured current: 55 A
